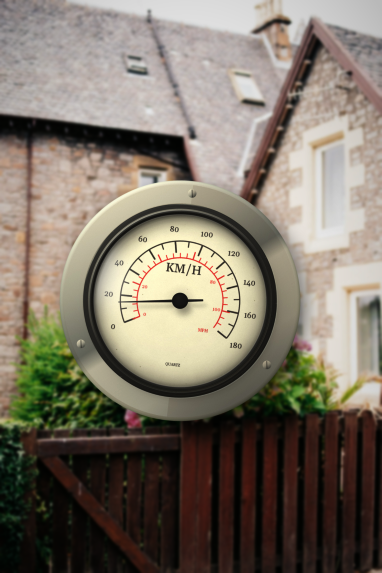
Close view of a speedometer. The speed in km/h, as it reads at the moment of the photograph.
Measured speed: 15 km/h
